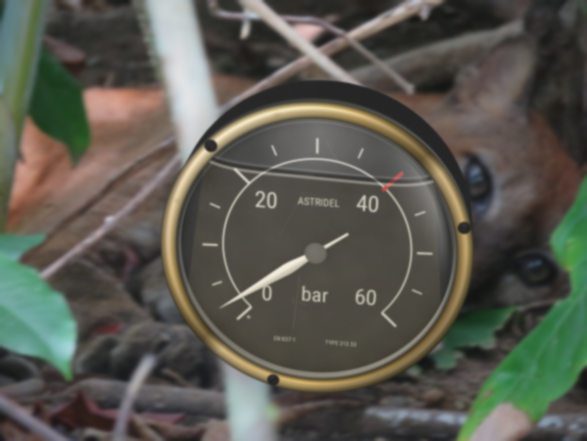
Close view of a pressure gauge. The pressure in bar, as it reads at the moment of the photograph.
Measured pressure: 2.5 bar
